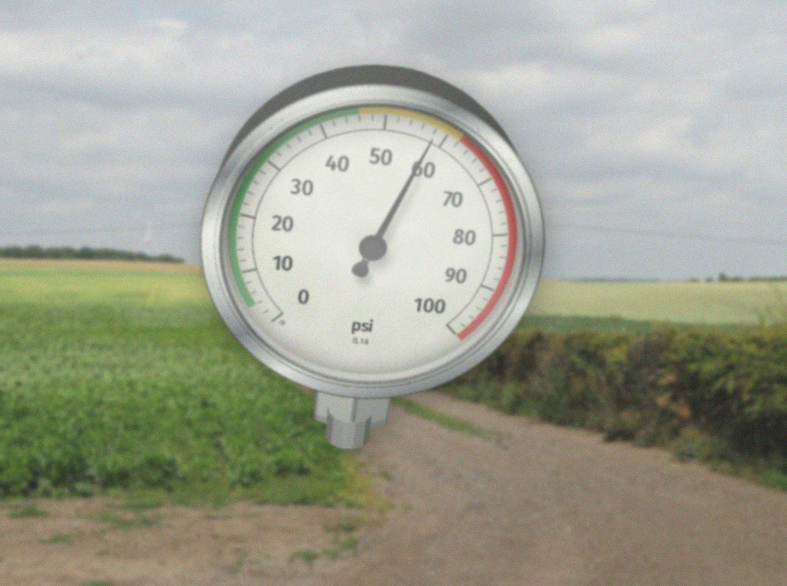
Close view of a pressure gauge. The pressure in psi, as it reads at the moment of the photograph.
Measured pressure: 58 psi
